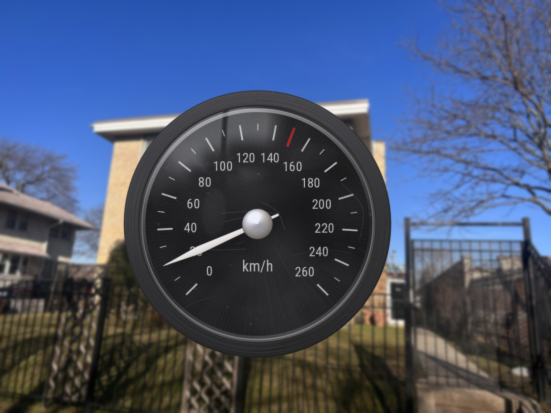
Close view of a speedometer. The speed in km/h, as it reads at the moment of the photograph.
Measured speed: 20 km/h
